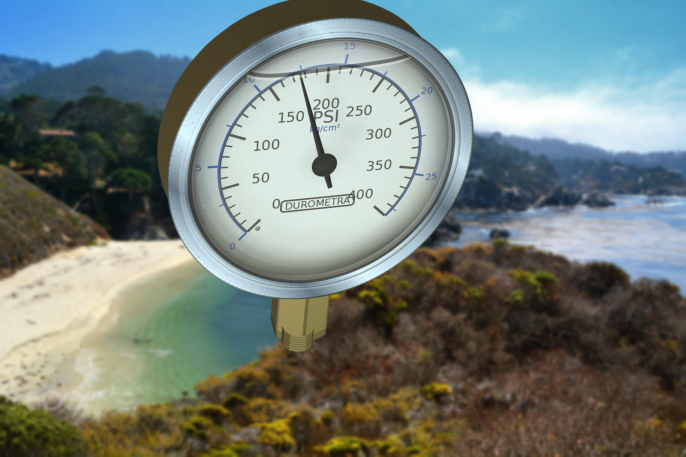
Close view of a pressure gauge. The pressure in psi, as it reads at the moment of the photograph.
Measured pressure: 175 psi
